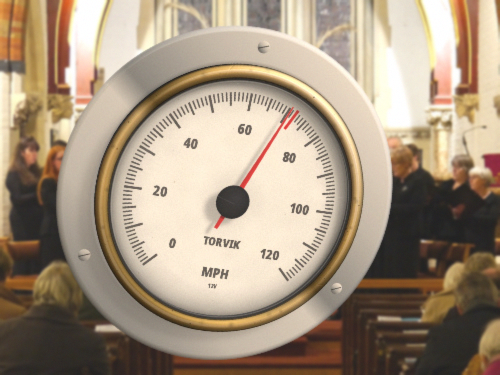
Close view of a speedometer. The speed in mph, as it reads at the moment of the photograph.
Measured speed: 70 mph
